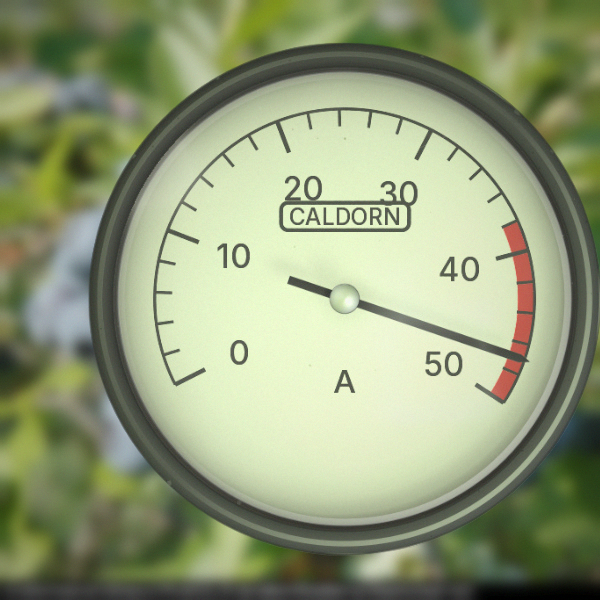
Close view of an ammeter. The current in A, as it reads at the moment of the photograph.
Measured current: 47 A
